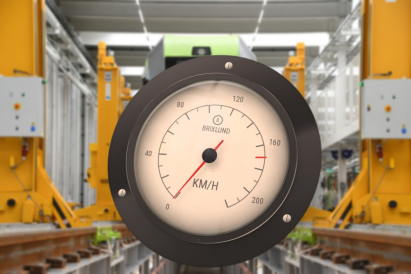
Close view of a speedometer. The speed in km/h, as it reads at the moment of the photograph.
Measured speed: 0 km/h
